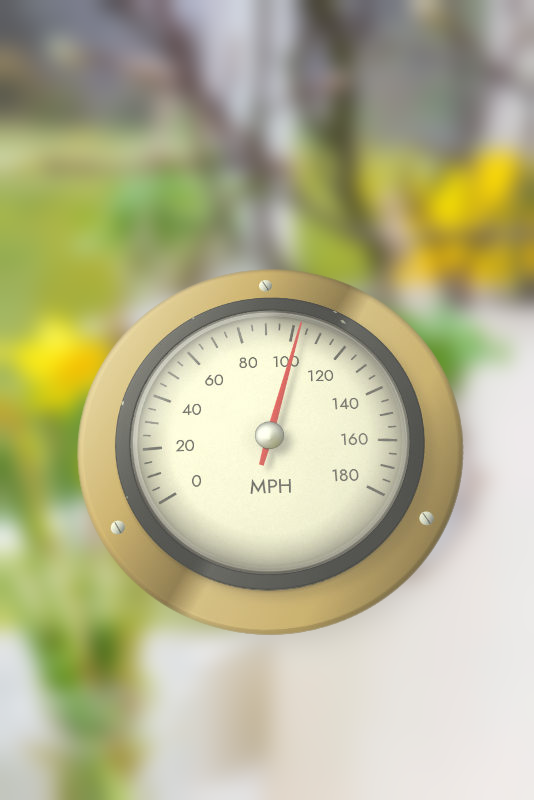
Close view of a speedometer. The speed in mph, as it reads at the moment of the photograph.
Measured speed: 102.5 mph
